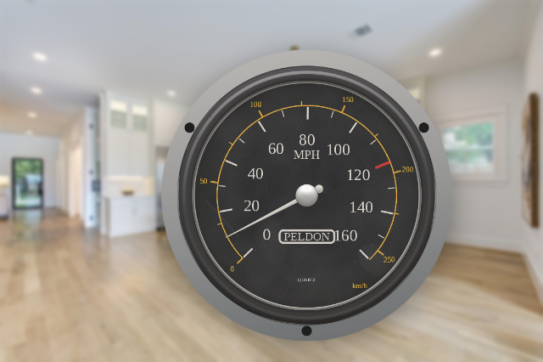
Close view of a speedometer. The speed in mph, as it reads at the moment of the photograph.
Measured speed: 10 mph
